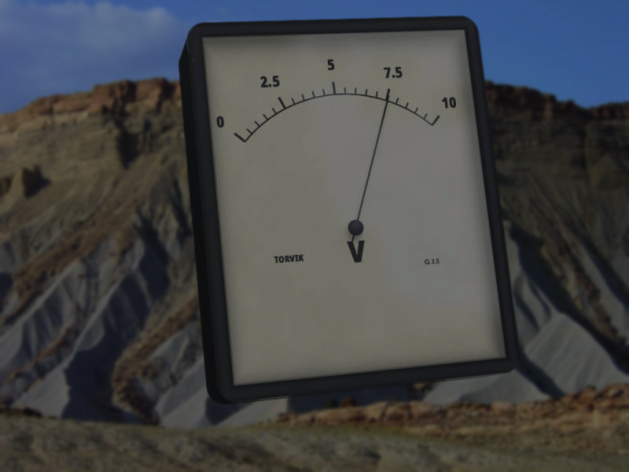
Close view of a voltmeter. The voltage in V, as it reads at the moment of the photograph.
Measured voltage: 7.5 V
